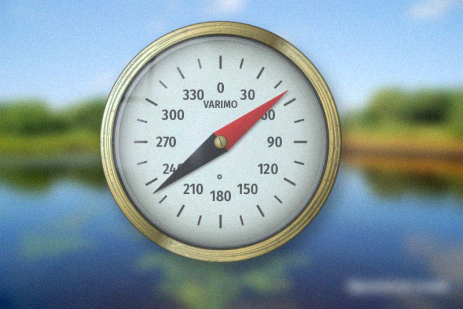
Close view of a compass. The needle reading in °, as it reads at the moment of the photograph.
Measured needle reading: 52.5 °
